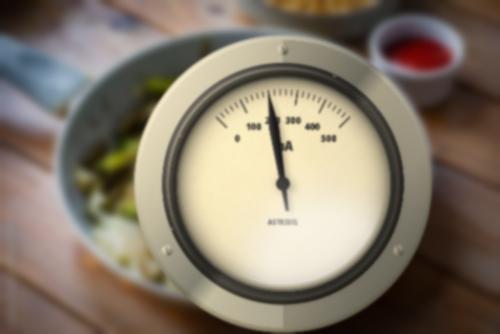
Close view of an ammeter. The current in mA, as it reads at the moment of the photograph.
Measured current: 200 mA
